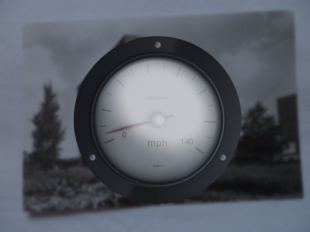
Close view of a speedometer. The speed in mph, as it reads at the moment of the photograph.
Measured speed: 5 mph
